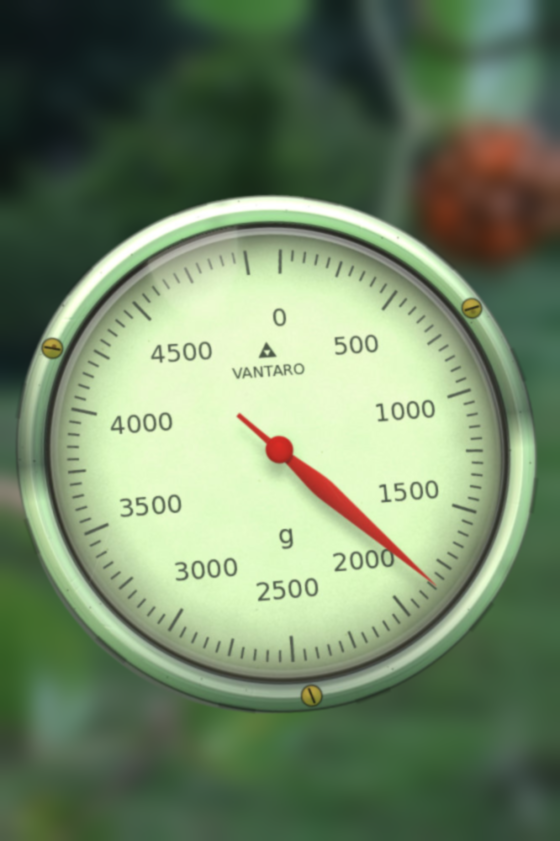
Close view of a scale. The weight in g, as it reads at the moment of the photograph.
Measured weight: 1850 g
